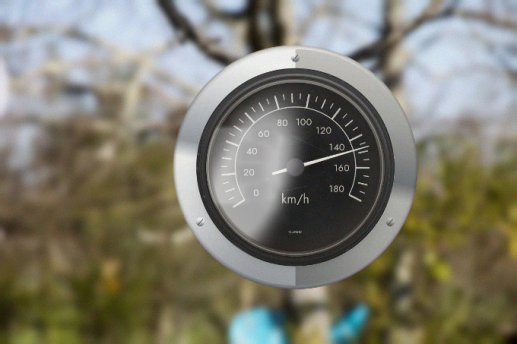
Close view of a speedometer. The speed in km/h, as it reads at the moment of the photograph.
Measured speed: 147.5 km/h
